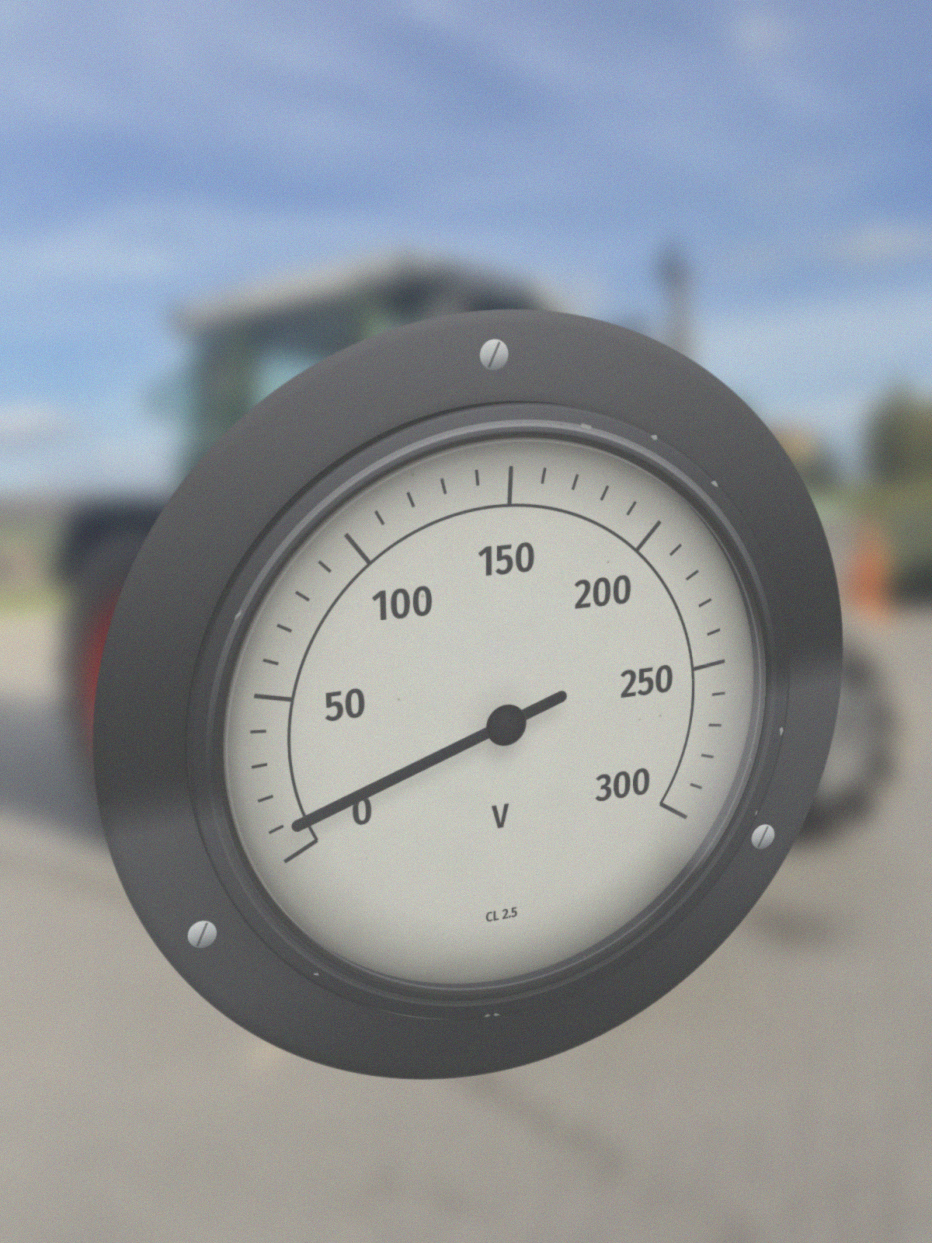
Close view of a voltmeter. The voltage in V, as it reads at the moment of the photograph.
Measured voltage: 10 V
